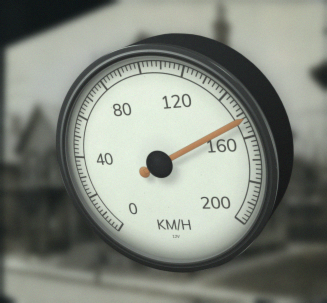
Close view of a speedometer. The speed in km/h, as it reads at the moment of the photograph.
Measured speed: 152 km/h
